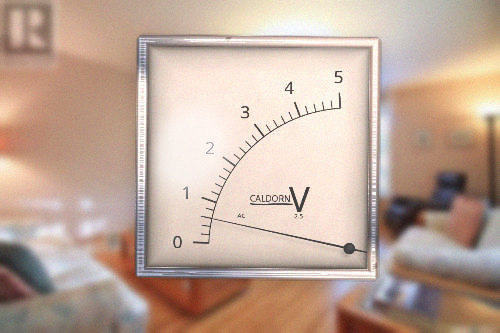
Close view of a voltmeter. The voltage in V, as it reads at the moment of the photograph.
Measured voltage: 0.6 V
